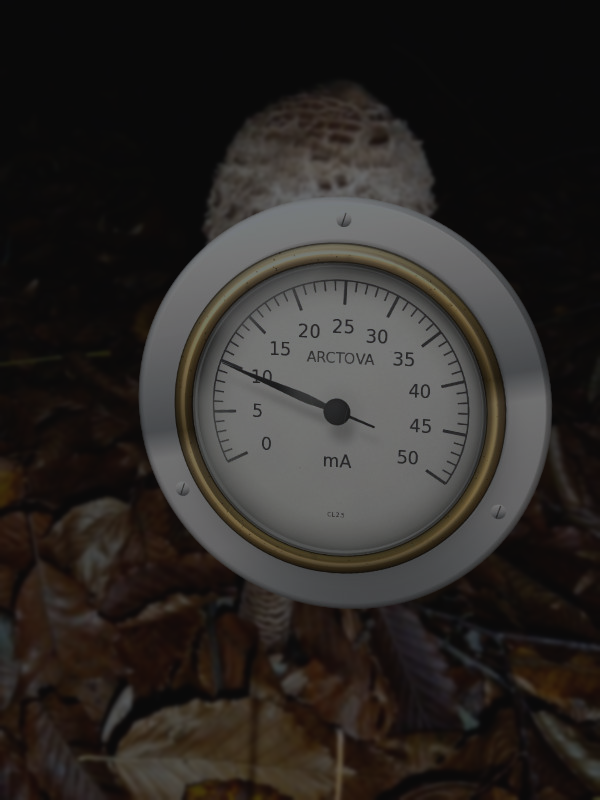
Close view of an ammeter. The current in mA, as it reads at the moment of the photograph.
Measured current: 10 mA
